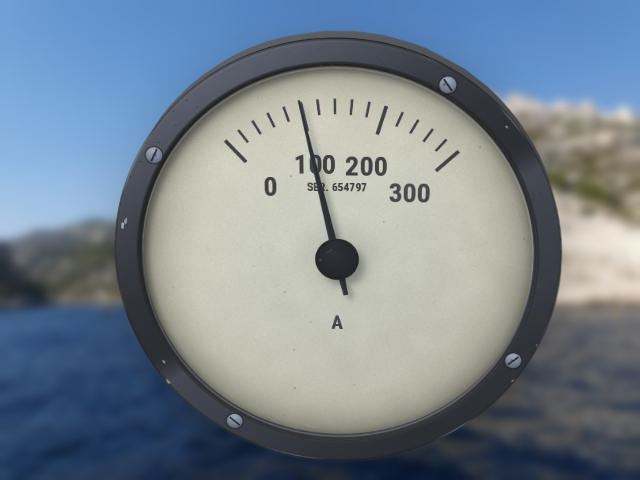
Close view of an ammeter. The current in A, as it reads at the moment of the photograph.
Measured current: 100 A
